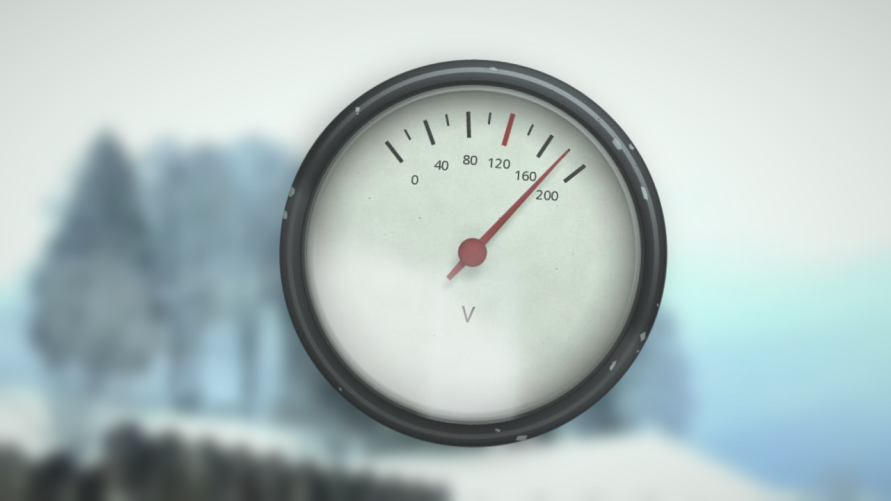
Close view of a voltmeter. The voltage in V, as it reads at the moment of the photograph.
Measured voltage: 180 V
